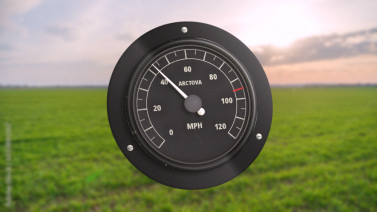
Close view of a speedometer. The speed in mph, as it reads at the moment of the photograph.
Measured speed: 42.5 mph
